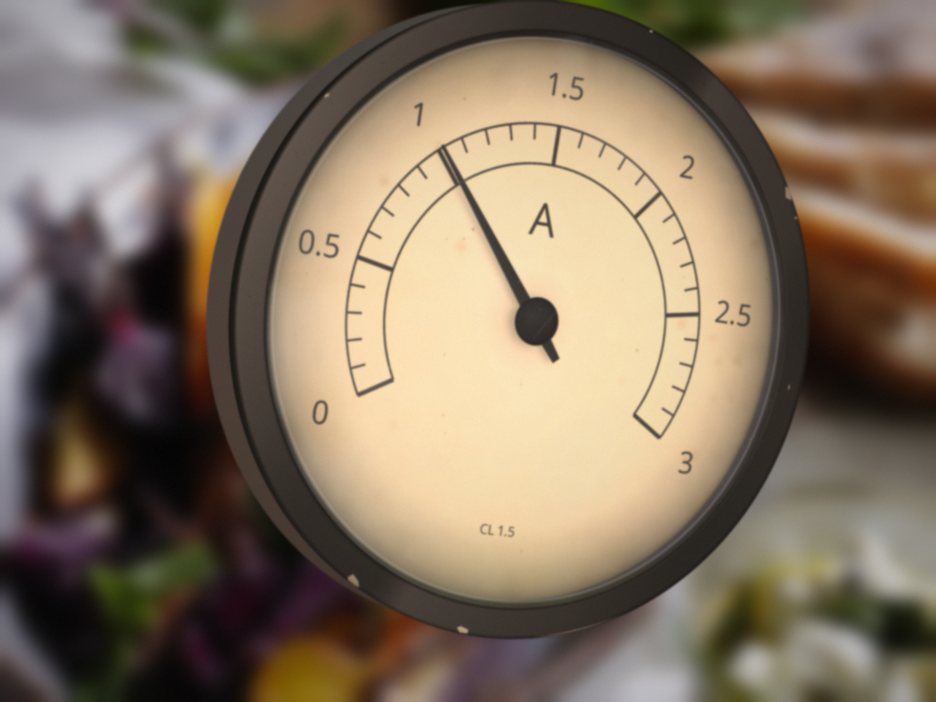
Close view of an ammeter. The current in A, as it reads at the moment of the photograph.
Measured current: 1 A
